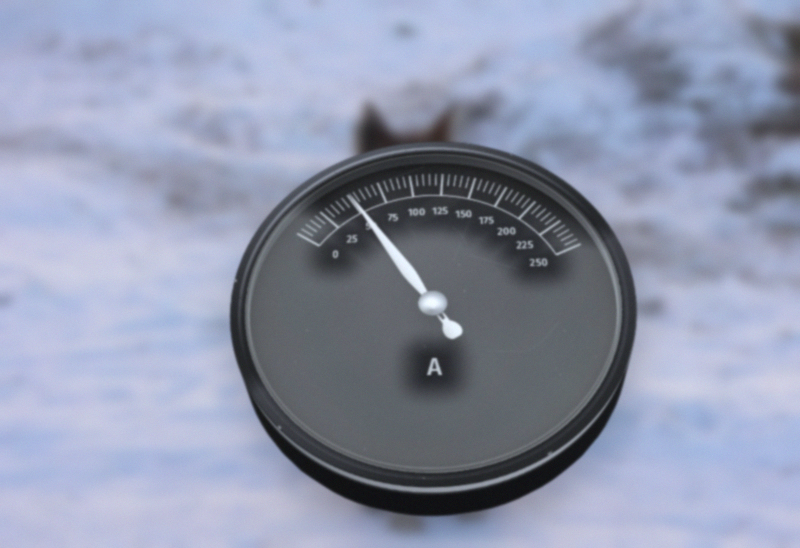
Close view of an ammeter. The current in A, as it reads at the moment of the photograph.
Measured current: 50 A
